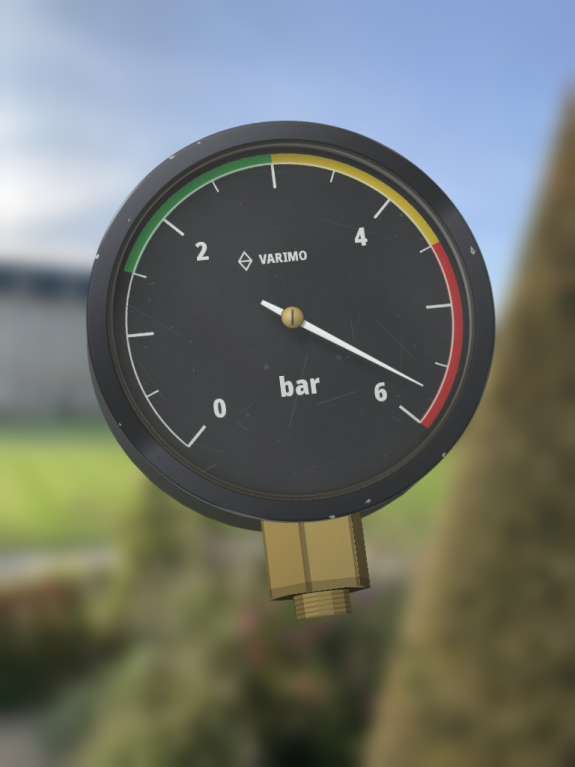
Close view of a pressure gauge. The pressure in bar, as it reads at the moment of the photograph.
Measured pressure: 5.75 bar
